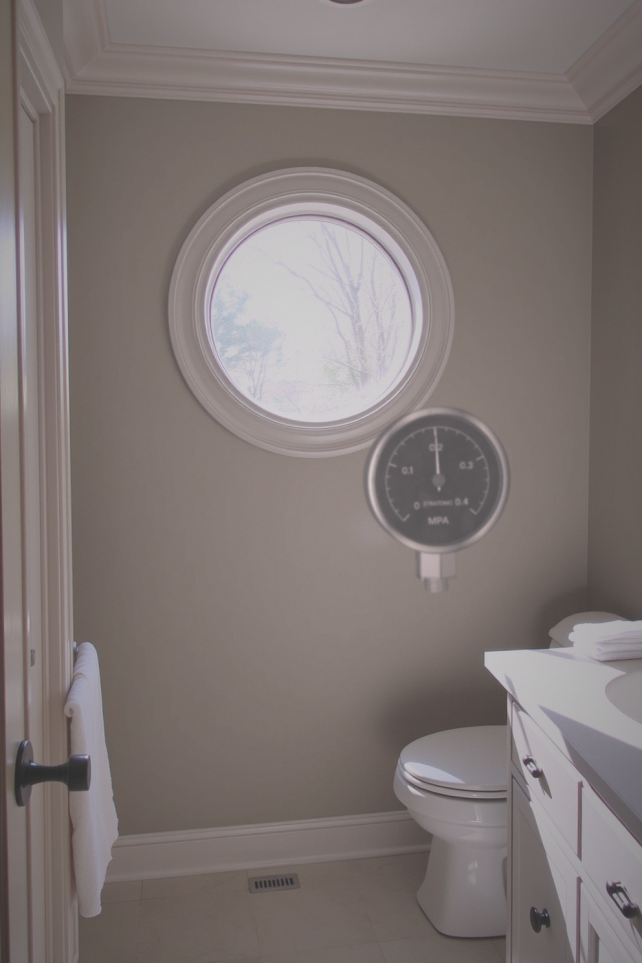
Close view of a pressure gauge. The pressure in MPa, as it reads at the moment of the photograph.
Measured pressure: 0.2 MPa
